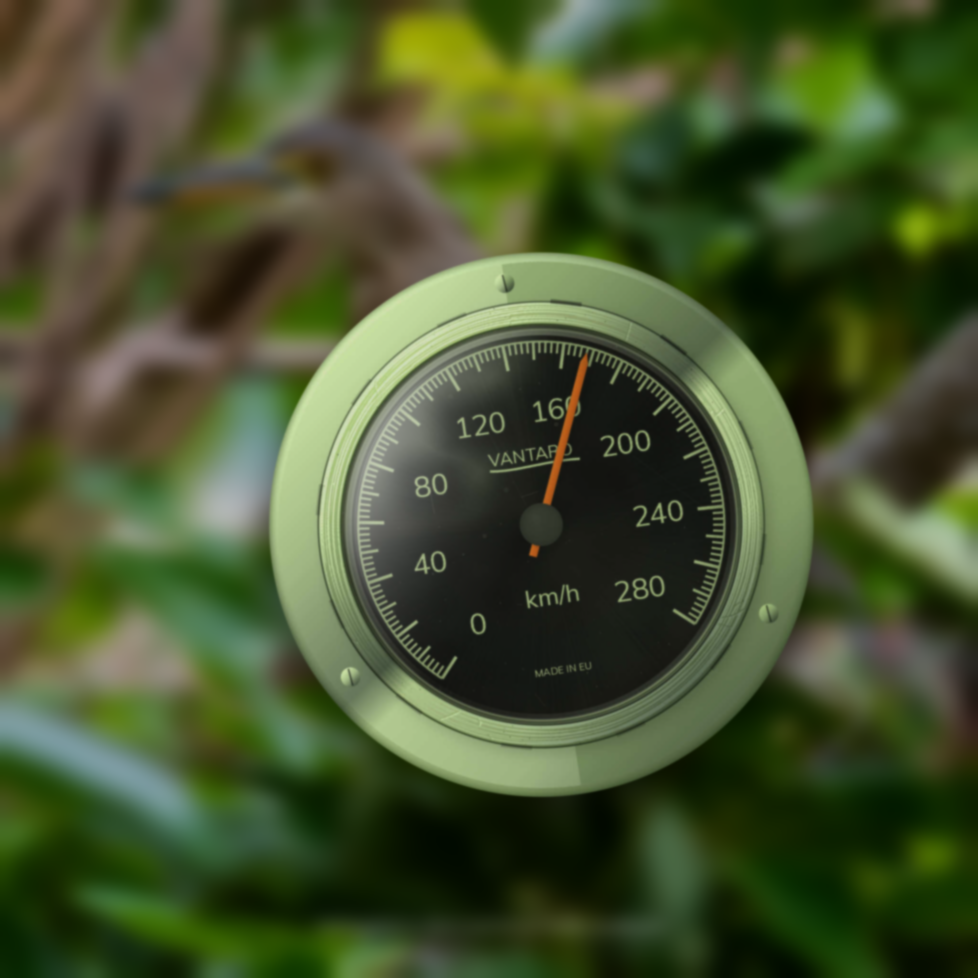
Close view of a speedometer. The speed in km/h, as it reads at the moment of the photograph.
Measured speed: 168 km/h
